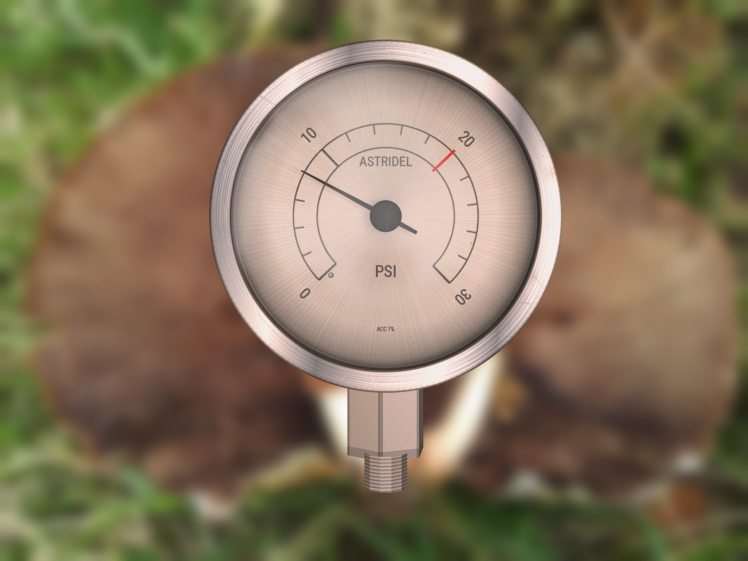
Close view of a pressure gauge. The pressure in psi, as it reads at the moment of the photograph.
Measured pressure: 8 psi
